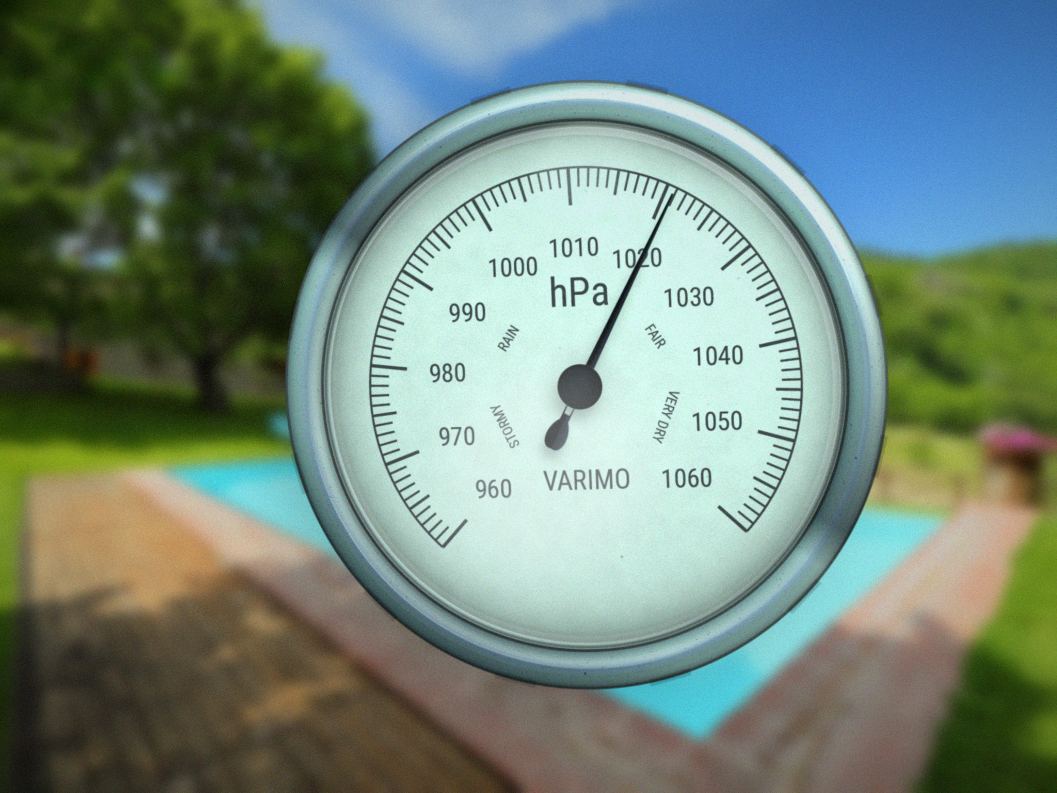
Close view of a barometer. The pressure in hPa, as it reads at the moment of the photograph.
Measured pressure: 1021 hPa
